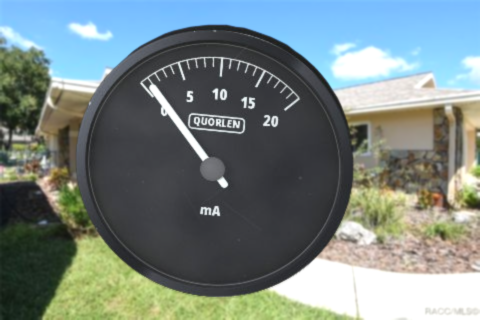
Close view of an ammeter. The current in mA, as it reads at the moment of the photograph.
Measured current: 1 mA
